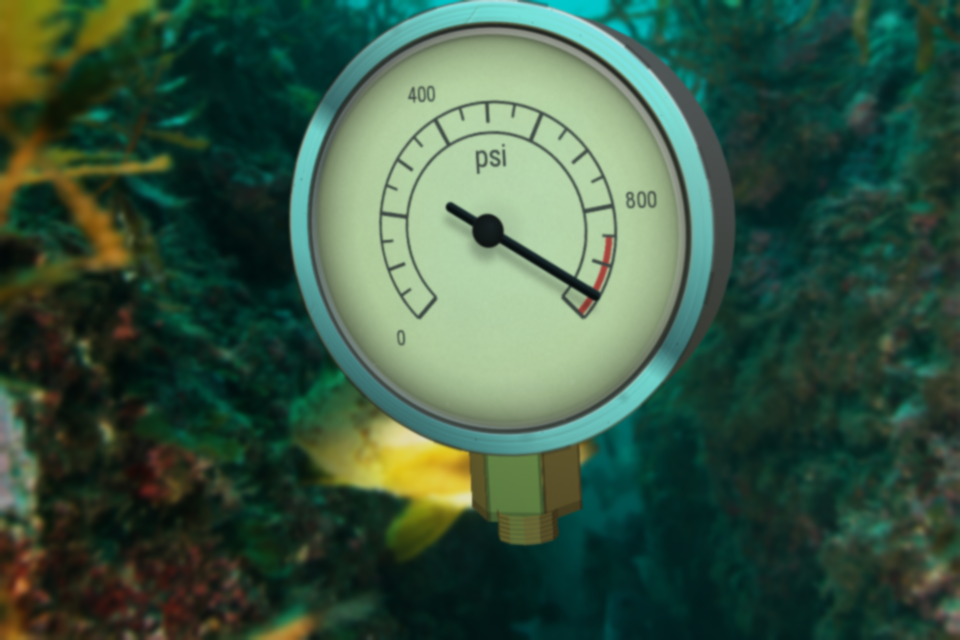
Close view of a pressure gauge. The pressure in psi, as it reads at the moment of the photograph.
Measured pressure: 950 psi
